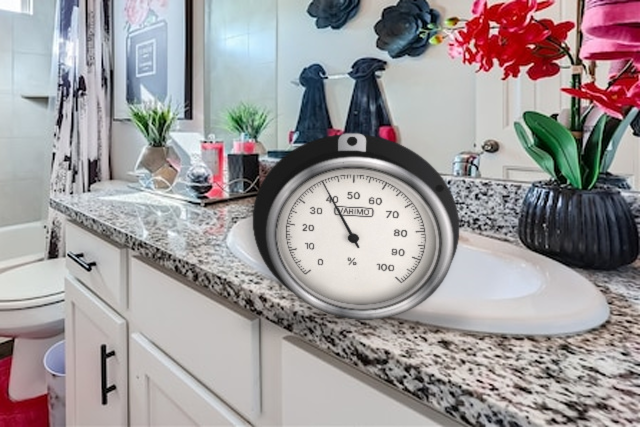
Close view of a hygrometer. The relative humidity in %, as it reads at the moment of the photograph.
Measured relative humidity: 40 %
